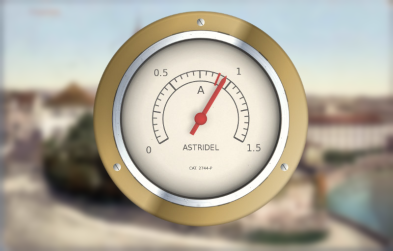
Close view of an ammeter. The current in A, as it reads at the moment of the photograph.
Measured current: 0.95 A
